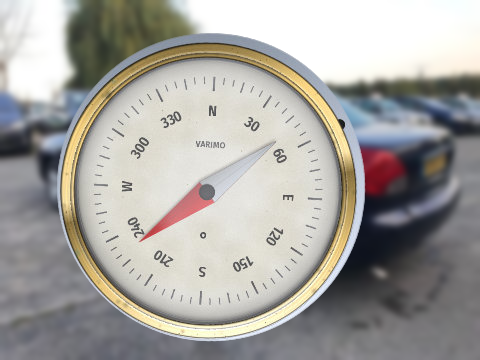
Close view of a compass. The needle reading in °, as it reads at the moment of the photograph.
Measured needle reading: 230 °
